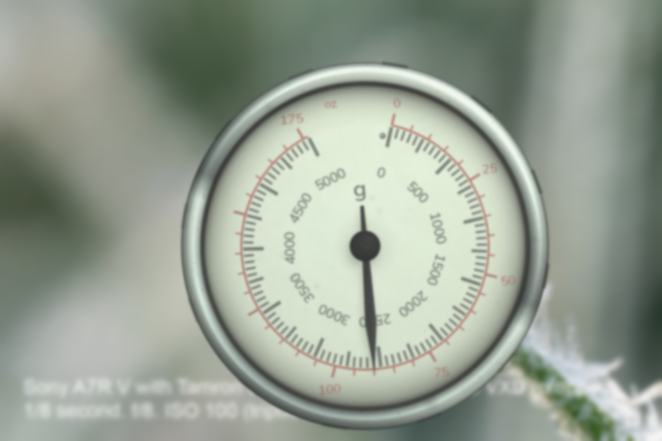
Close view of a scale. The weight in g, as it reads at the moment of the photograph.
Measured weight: 2550 g
